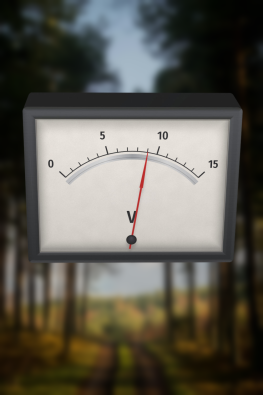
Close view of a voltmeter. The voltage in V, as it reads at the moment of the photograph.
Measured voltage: 9 V
